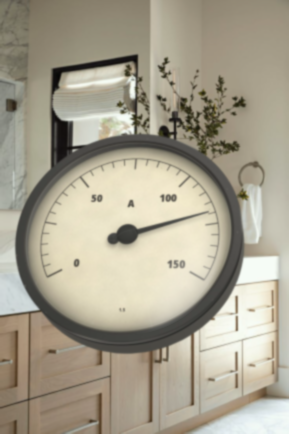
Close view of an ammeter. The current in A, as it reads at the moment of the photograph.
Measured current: 120 A
